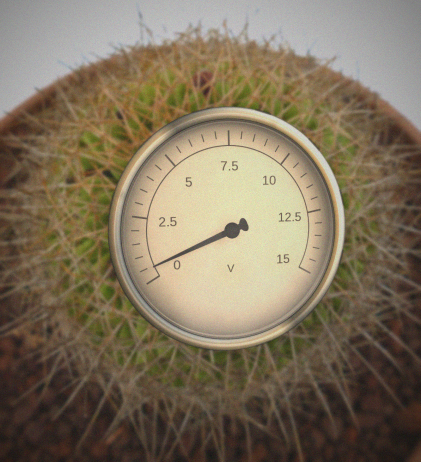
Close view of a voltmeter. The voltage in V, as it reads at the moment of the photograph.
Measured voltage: 0.5 V
